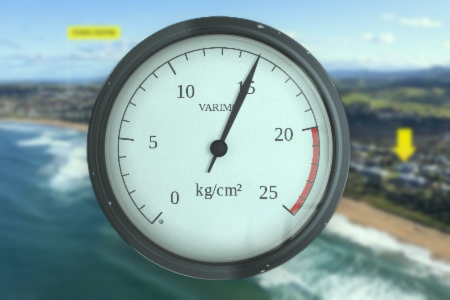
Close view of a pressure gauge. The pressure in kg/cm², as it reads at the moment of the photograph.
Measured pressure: 15 kg/cm²
